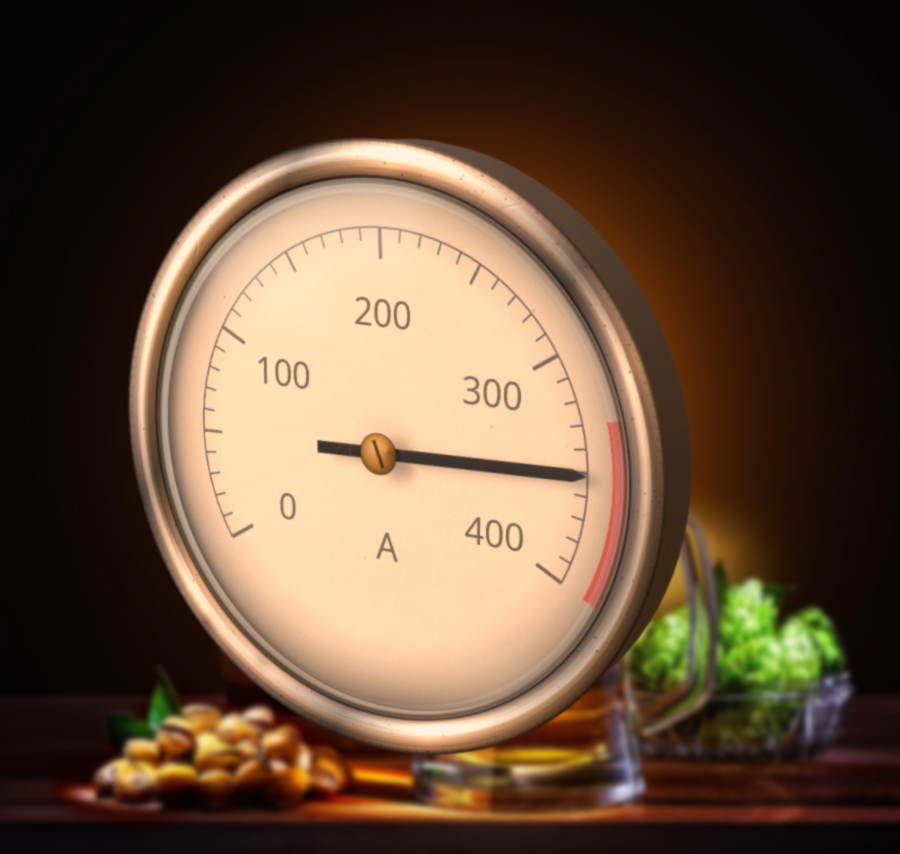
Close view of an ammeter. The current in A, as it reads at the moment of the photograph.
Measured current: 350 A
